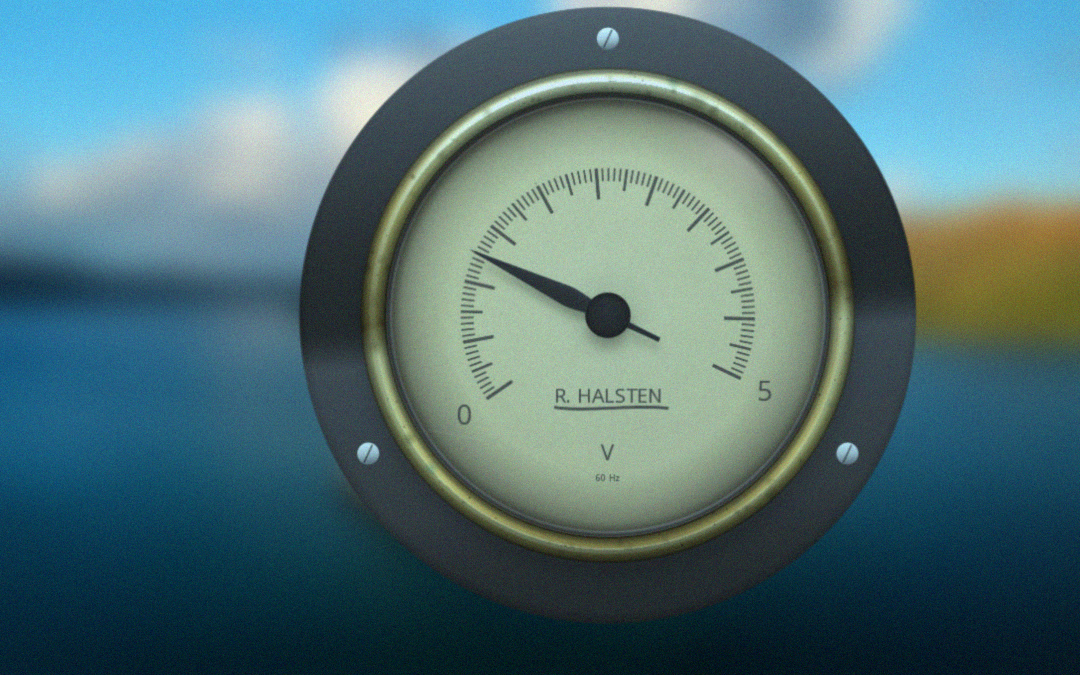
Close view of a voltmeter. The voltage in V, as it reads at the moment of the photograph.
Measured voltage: 1.25 V
